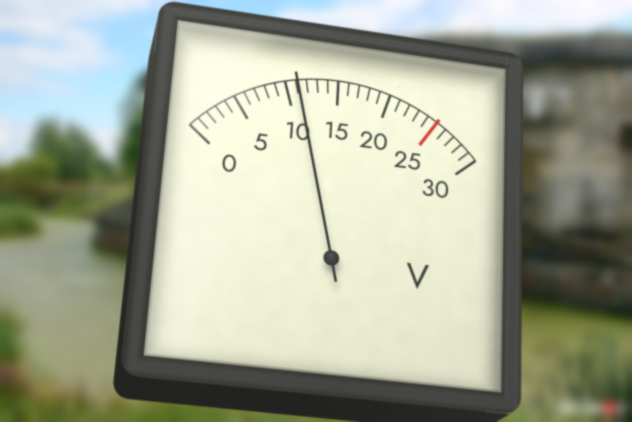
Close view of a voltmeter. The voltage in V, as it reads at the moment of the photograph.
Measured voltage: 11 V
